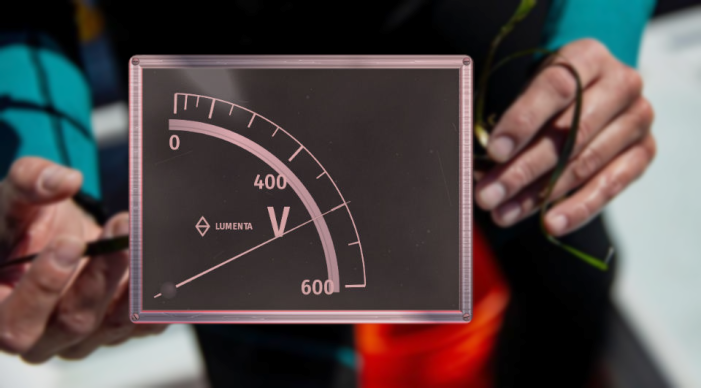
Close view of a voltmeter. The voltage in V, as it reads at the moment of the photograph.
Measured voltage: 500 V
